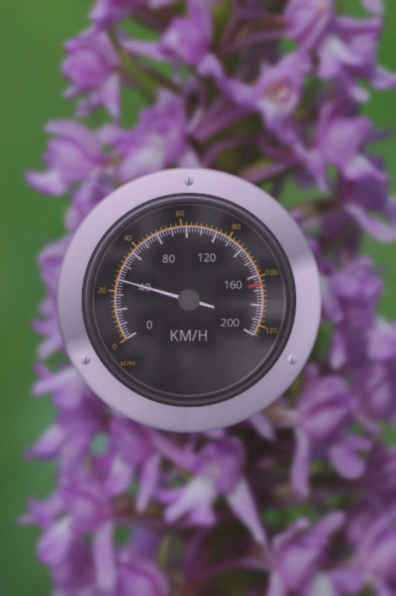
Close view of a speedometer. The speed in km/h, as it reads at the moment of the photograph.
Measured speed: 40 km/h
